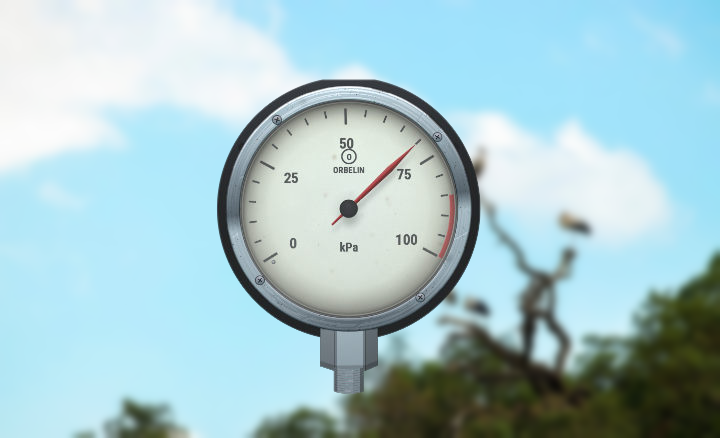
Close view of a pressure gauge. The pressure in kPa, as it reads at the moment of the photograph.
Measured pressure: 70 kPa
